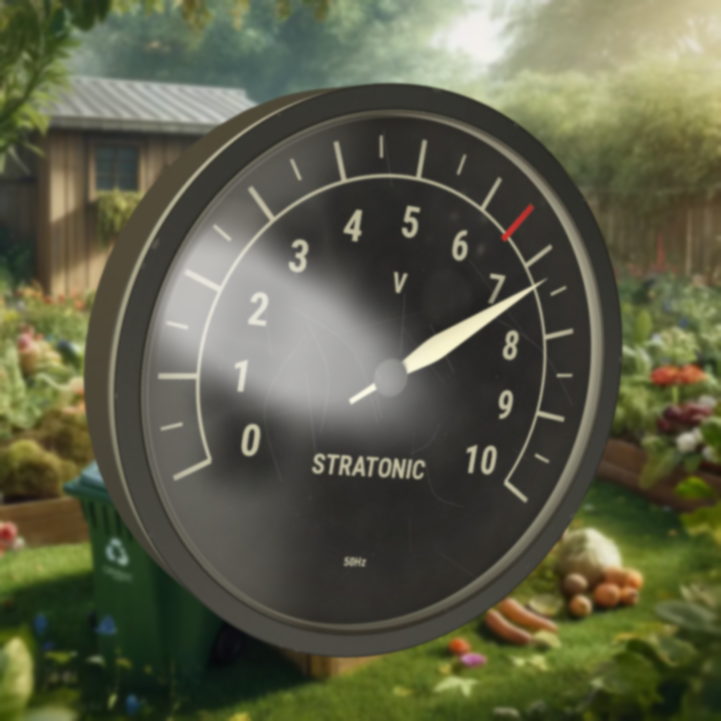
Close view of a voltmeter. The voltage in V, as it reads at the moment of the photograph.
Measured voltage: 7.25 V
